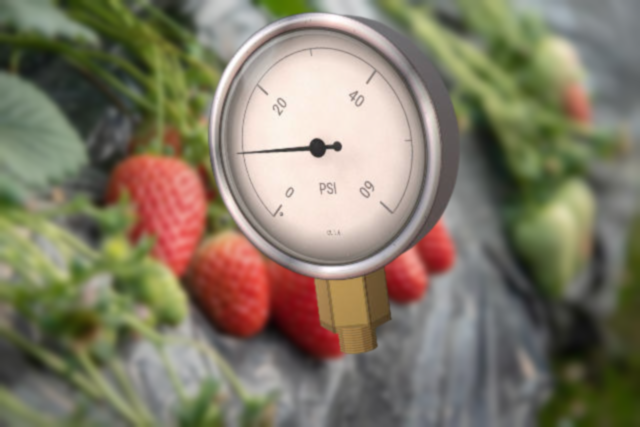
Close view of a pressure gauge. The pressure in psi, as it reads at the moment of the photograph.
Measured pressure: 10 psi
